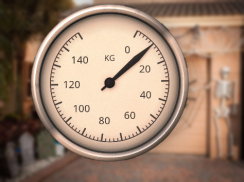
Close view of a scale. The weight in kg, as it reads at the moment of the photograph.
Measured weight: 10 kg
